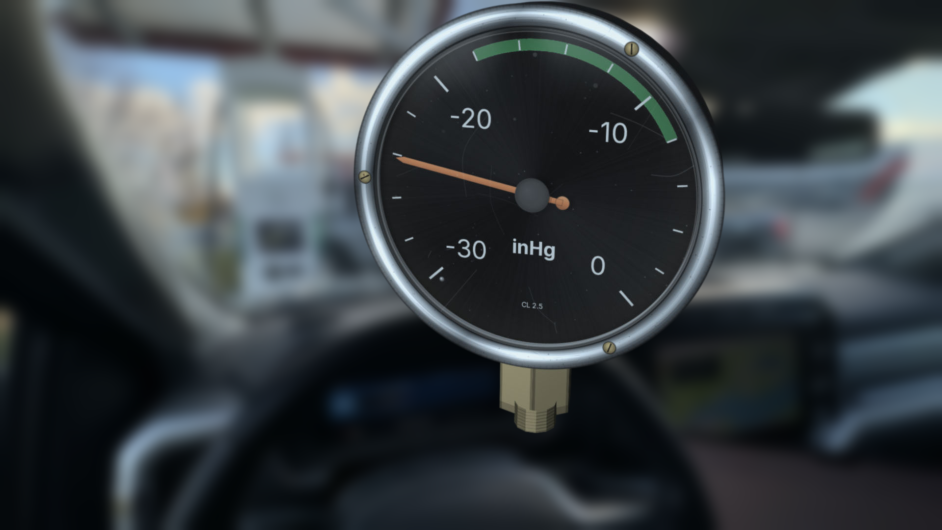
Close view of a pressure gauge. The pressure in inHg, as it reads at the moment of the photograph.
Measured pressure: -24 inHg
